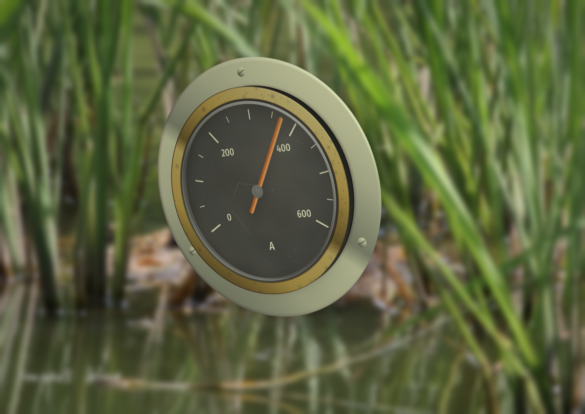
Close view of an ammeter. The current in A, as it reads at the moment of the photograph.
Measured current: 375 A
